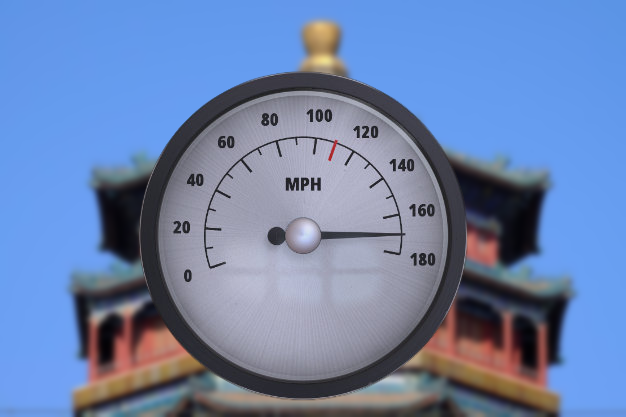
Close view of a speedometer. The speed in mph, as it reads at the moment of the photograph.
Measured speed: 170 mph
